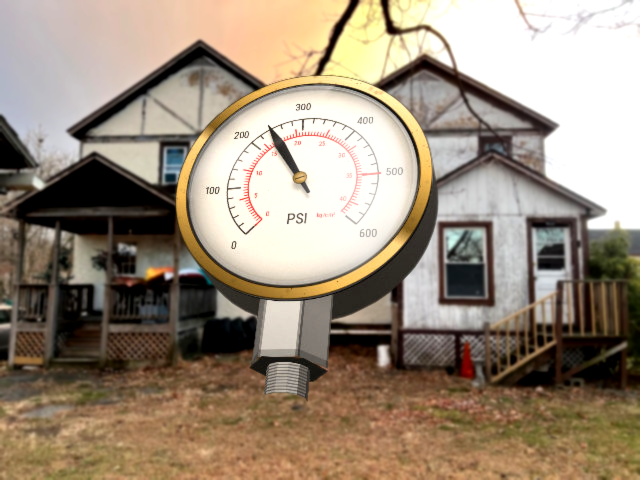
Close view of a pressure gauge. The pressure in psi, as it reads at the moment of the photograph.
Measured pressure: 240 psi
